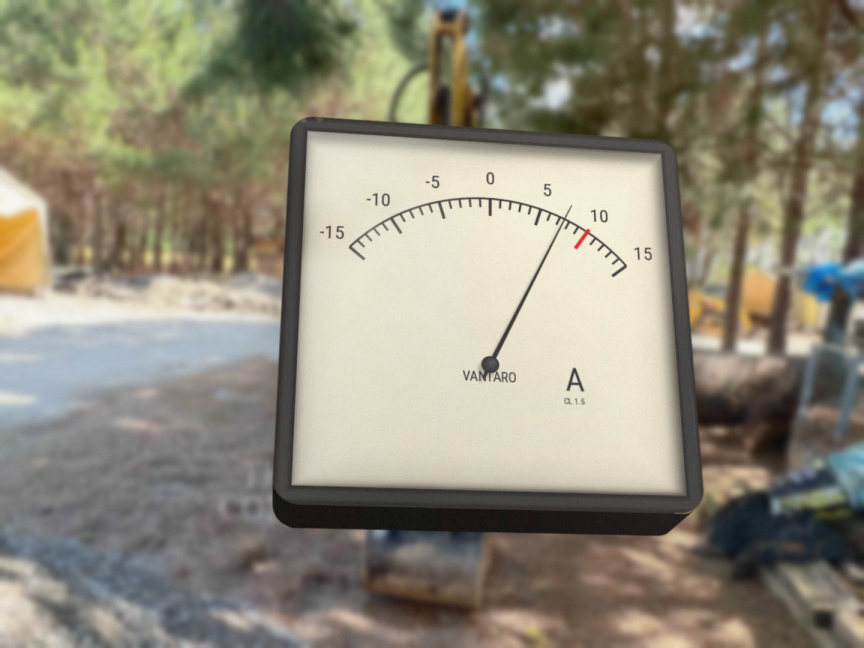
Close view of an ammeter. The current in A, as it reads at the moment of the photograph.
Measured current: 7.5 A
